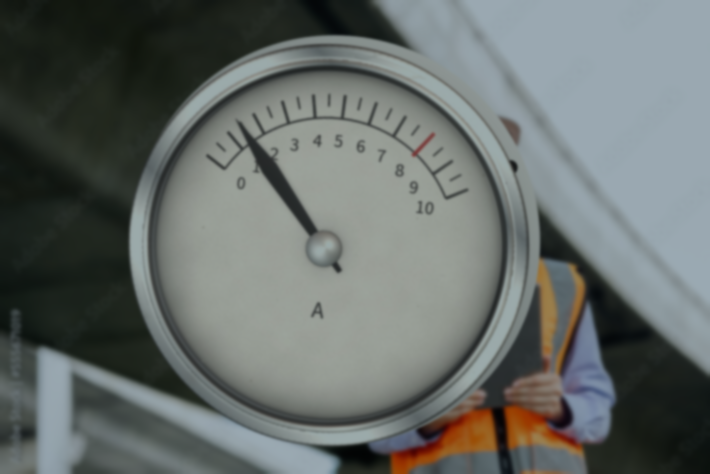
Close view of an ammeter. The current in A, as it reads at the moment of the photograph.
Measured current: 1.5 A
